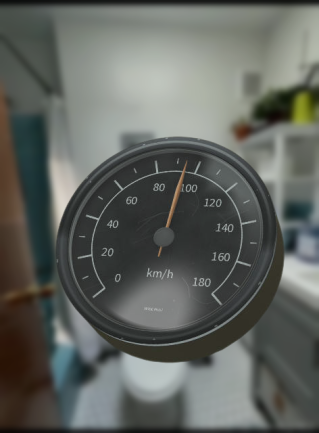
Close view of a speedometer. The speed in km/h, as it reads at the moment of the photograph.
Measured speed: 95 km/h
